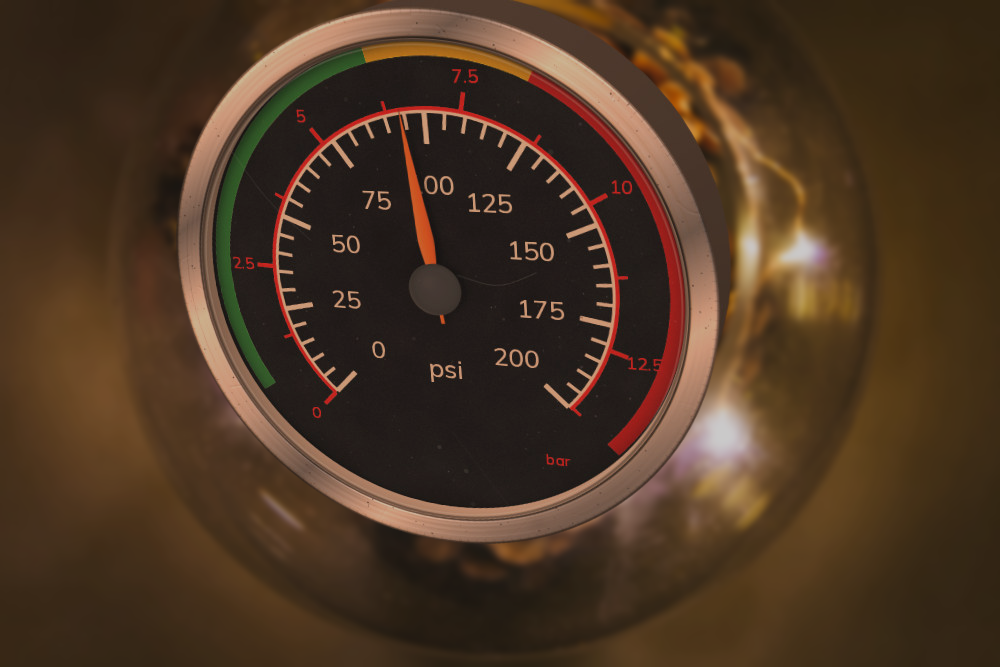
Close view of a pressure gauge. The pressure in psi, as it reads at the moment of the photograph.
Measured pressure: 95 psi
